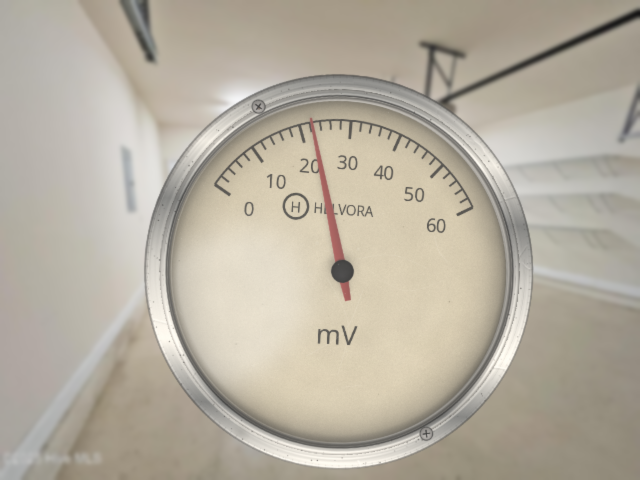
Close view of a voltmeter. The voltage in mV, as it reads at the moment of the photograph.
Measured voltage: 22 mV
